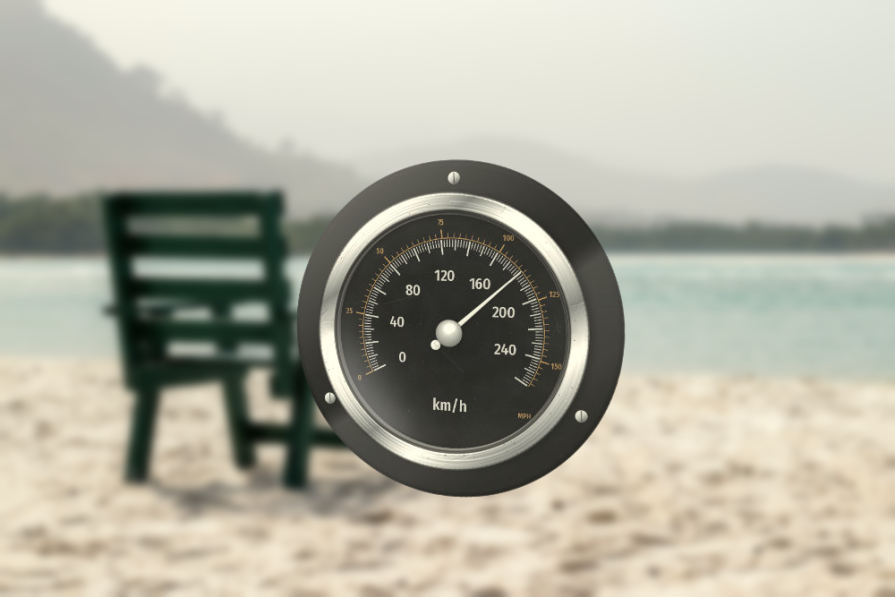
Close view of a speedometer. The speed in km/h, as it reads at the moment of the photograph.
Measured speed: 180 km/h
